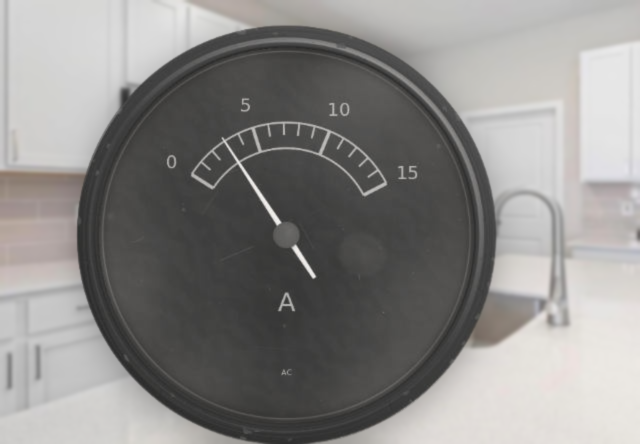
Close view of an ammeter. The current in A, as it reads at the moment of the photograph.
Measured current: 3 A
